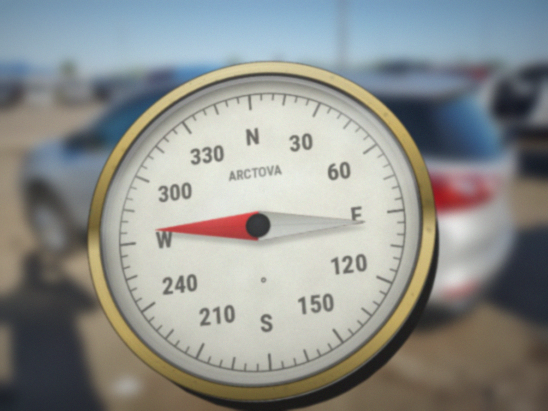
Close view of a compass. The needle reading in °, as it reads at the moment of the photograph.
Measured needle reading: 275 °
